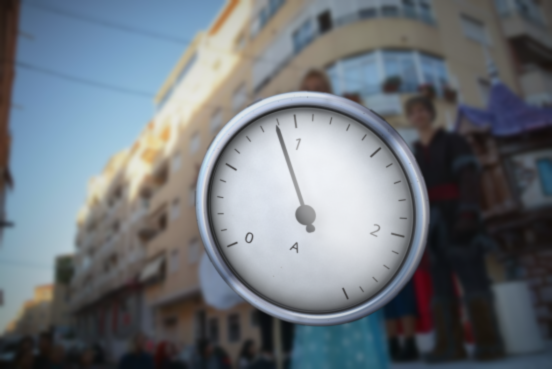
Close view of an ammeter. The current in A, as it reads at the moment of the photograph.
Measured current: 0.9 A
